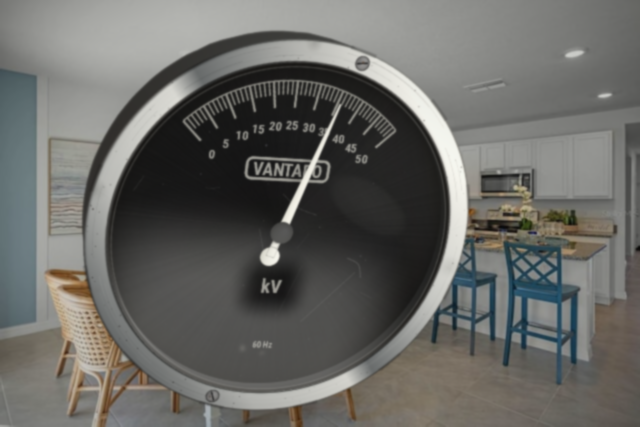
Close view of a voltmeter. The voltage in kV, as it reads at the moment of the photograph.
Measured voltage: 35 kV
